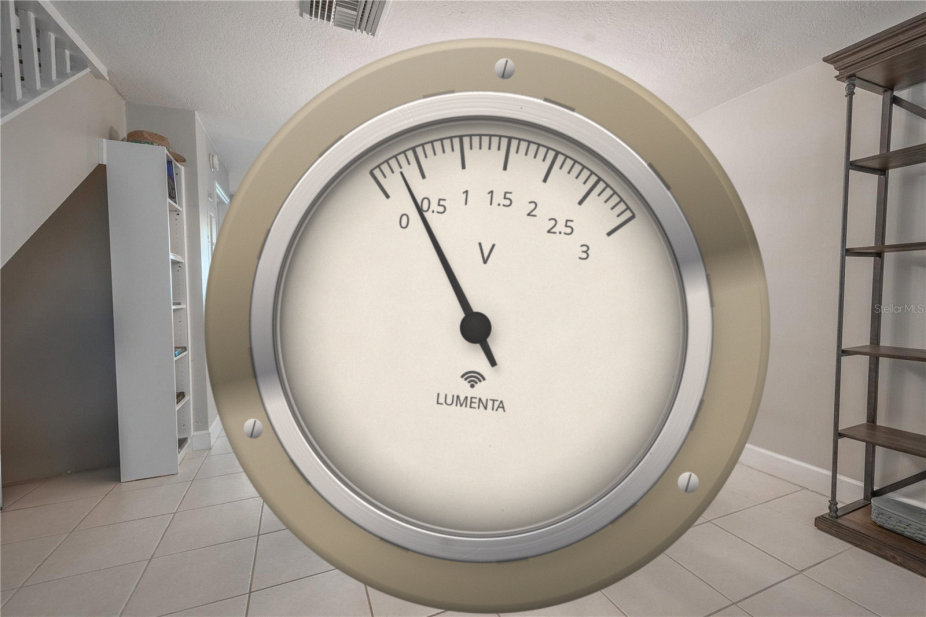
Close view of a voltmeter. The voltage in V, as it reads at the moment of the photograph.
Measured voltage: 0.3 V
